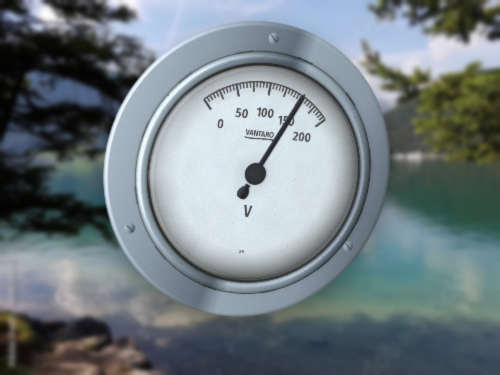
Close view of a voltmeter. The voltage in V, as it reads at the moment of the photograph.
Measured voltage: 150 V
